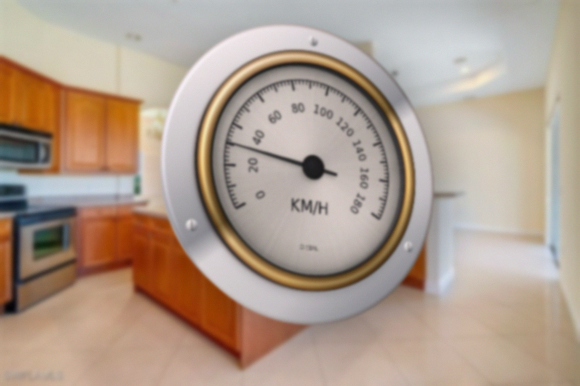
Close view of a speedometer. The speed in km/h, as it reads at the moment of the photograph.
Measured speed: 30 km/h
